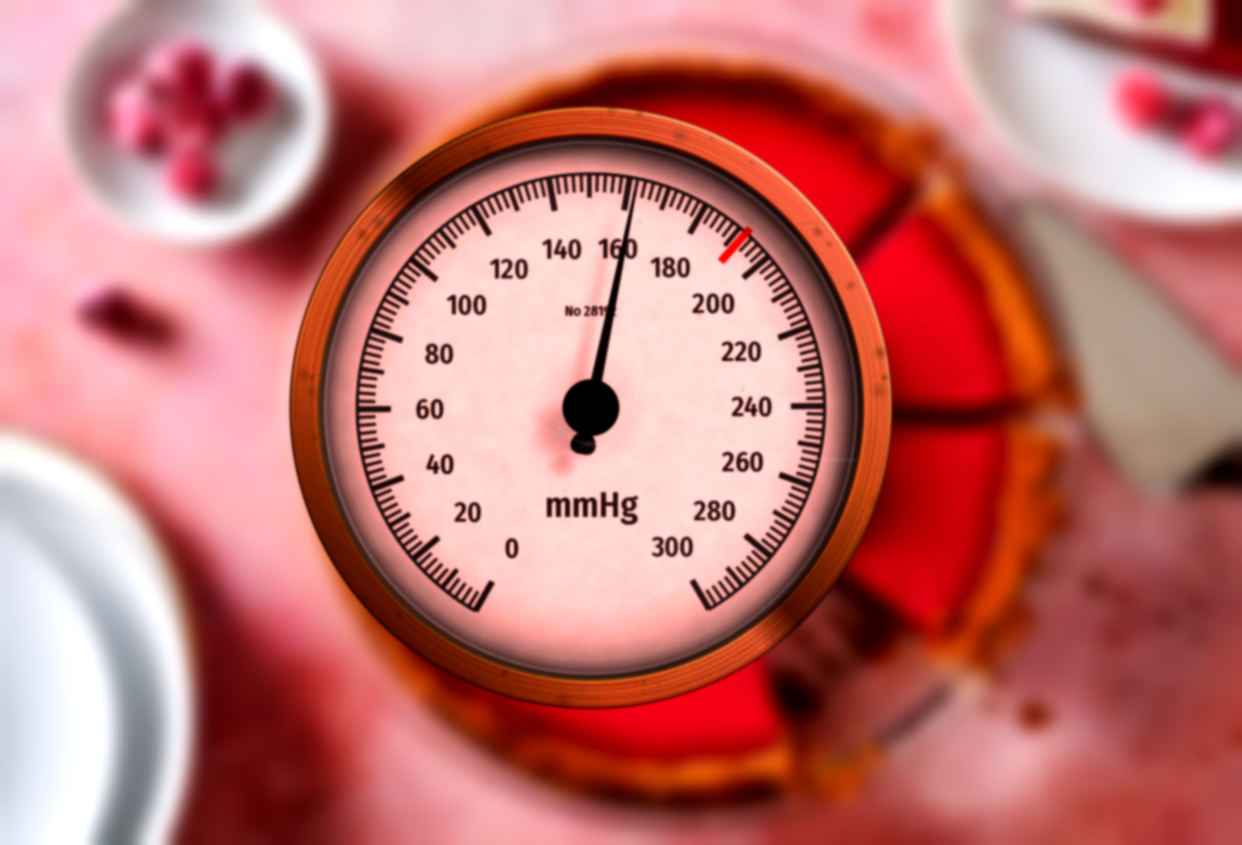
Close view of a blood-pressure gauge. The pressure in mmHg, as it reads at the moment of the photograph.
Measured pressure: 162 mmHg
